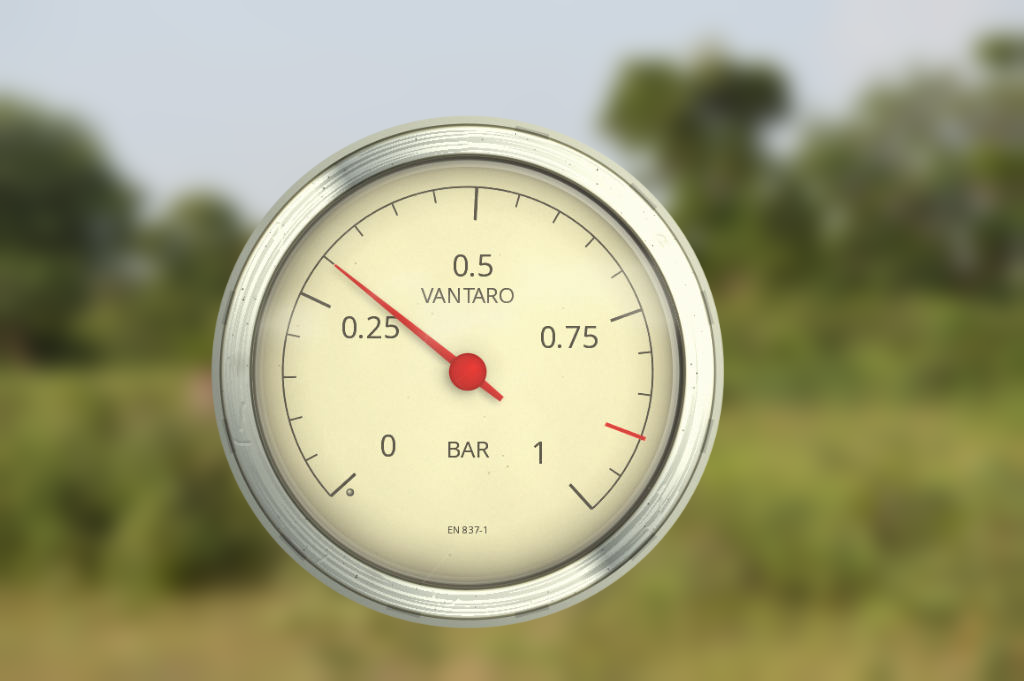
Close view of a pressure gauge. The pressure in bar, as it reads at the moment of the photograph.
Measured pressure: 0.3 bar
